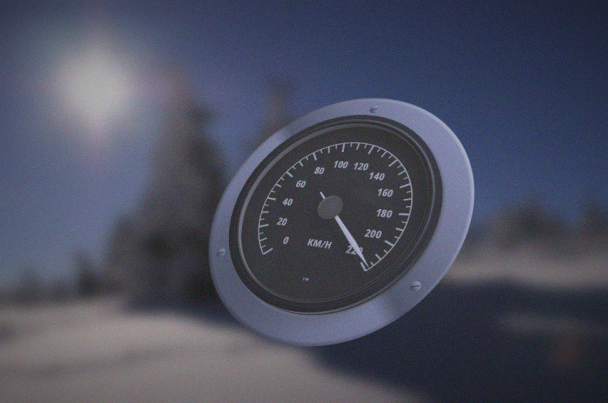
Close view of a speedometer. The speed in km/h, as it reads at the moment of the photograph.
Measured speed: 217.5 km/h
